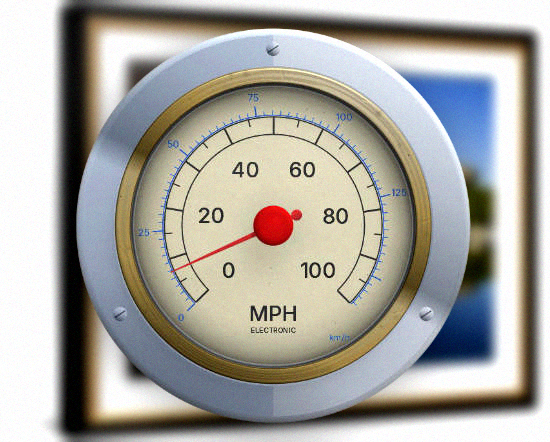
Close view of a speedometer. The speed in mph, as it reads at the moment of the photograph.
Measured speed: 7.5 mph
